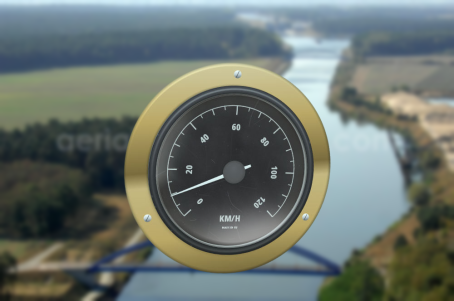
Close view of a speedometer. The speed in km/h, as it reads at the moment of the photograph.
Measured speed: 10 km/h
